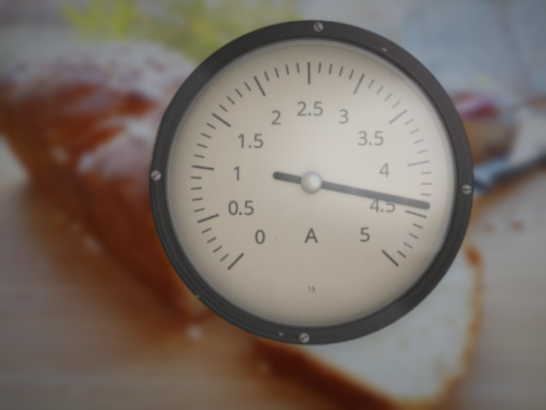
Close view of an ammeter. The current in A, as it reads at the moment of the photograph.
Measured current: 4.4 A
